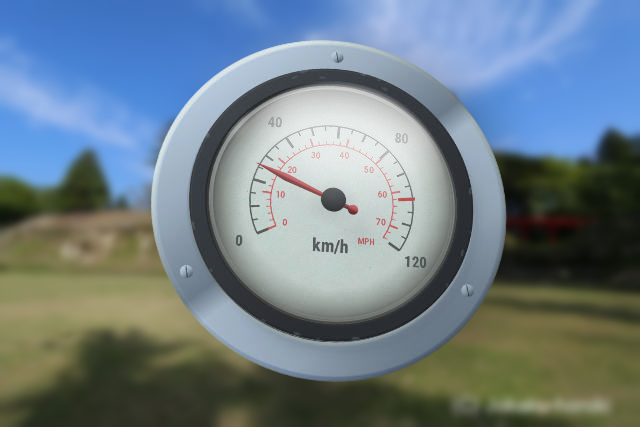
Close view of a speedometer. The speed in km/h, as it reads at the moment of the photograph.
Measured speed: 25 km/h
